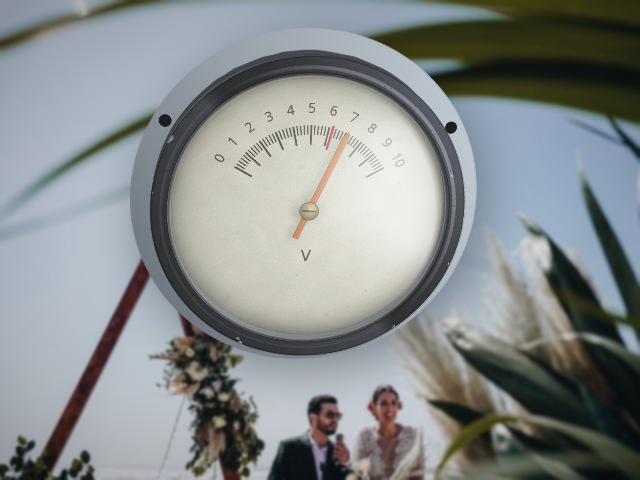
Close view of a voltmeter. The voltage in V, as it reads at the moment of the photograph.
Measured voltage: 7 V
